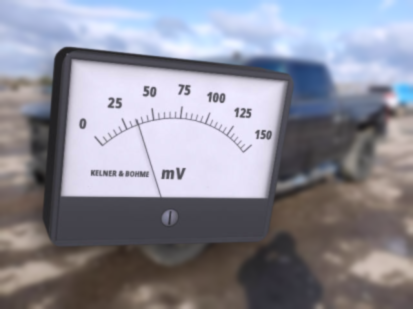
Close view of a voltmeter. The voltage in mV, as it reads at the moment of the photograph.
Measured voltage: 35 mV
